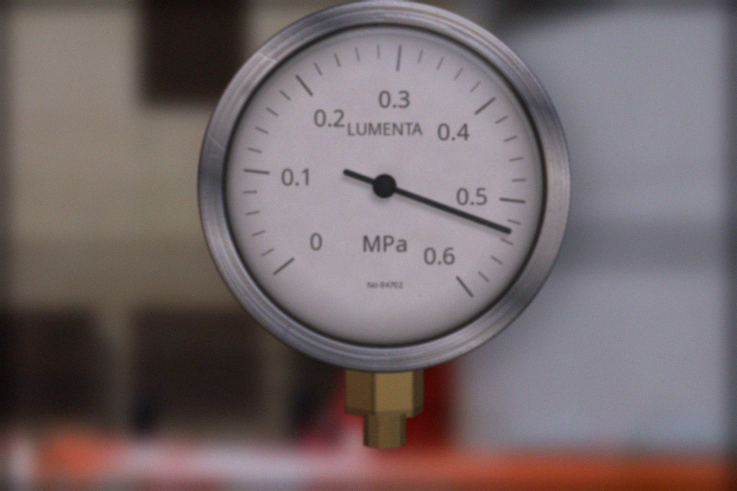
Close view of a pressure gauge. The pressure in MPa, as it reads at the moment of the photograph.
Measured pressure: 0.53 MPa
